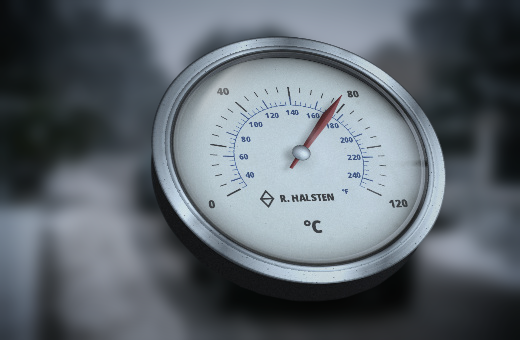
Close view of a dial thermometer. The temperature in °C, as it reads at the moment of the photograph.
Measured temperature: 78 °C
